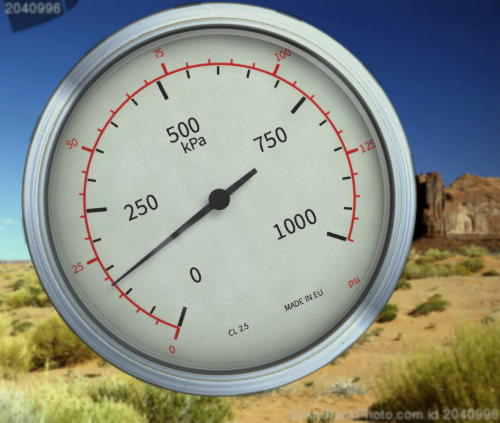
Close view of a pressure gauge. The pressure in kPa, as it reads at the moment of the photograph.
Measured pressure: 125 kPa
